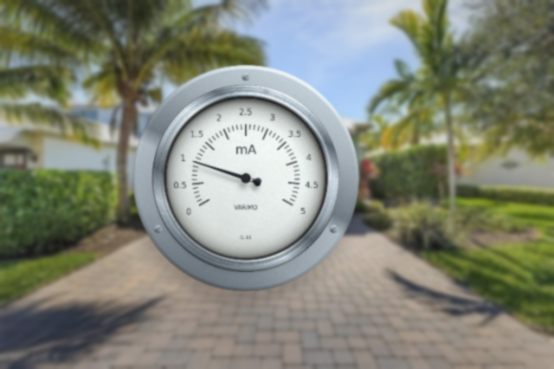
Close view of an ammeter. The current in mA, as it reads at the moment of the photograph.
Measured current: 1 mA
